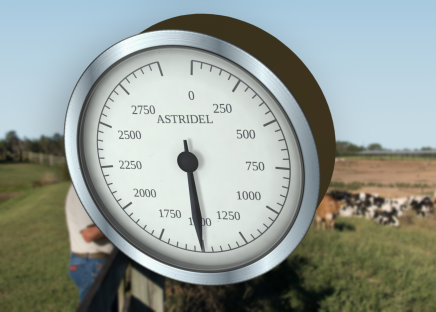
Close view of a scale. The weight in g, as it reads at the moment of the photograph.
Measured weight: 1500 g
